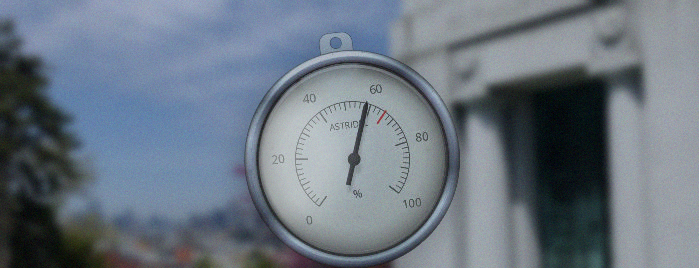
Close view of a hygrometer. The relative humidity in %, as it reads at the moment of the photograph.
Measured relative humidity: 58 %
